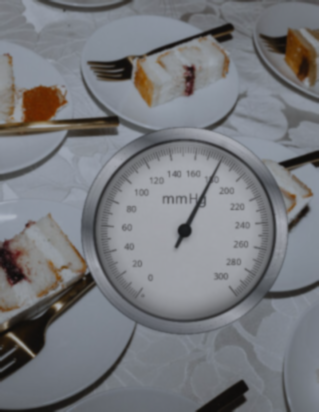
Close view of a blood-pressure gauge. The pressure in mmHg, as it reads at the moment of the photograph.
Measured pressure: 180 mmHg
